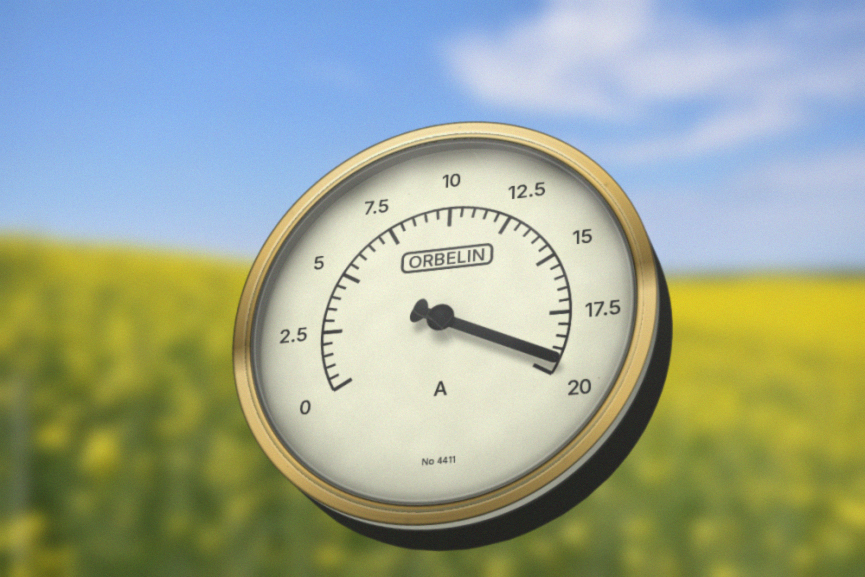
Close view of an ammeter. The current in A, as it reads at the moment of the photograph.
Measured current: 19.5 A
